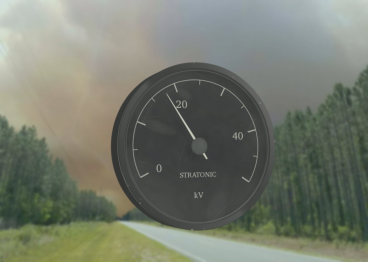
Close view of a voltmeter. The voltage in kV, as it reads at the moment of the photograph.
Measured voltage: 17.5 kV
